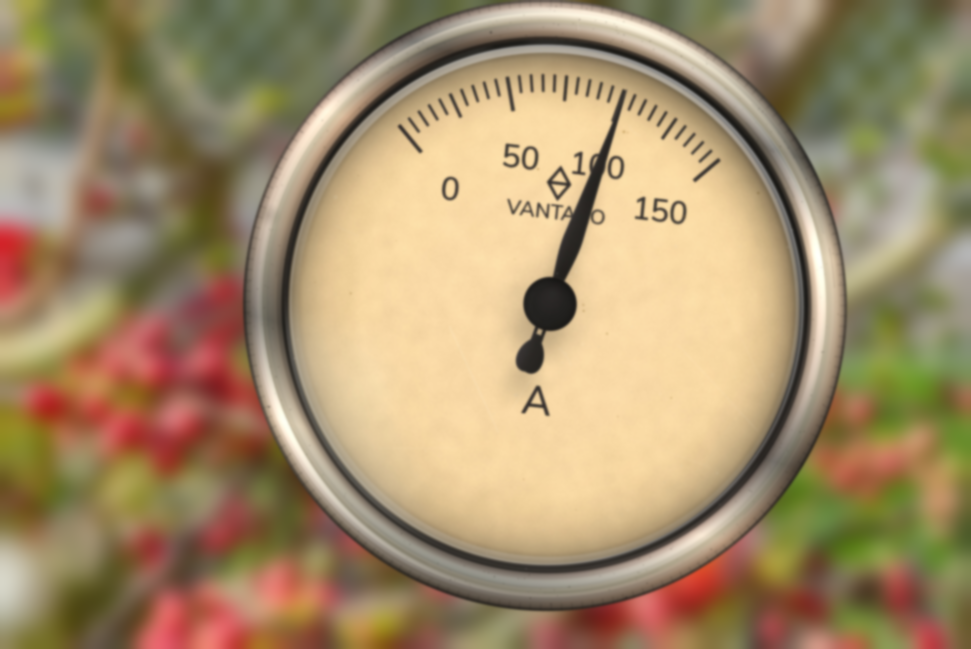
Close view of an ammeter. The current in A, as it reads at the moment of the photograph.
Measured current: 100 A
